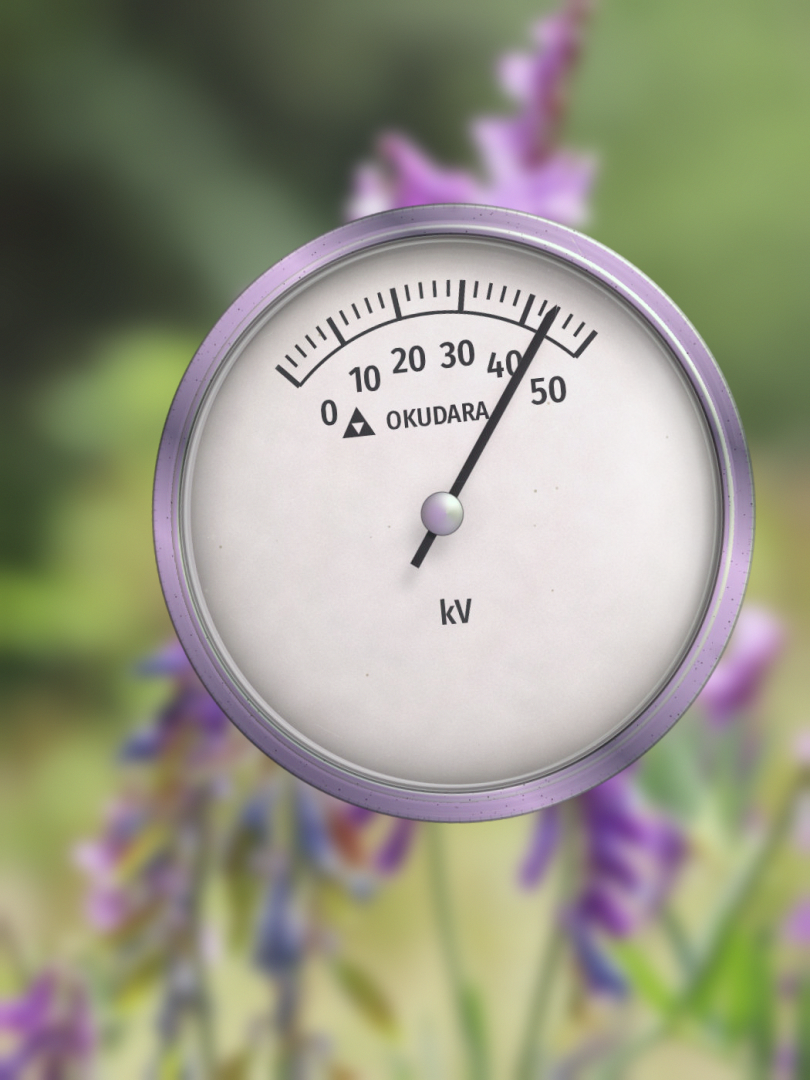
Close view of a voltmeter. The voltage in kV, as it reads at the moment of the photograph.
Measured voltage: 44 kV
